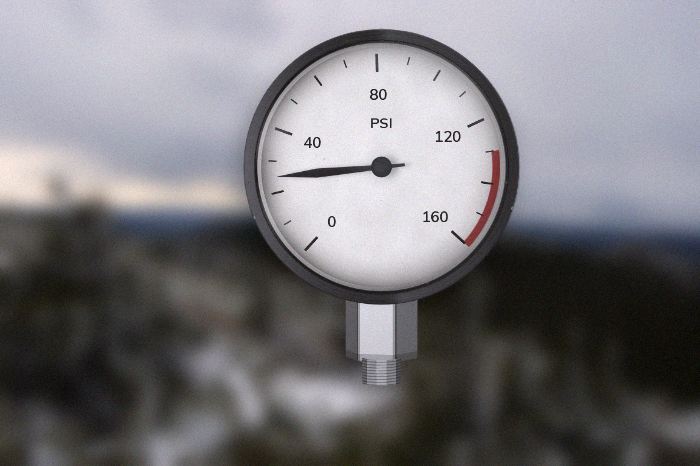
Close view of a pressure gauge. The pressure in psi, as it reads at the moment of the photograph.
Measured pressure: 25 psi
